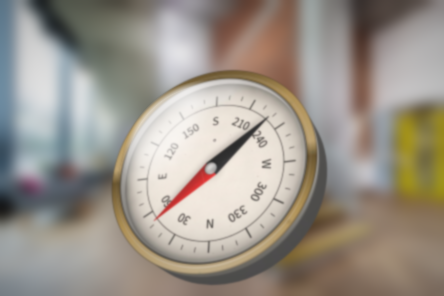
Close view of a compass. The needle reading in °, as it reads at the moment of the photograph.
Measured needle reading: 50 °
